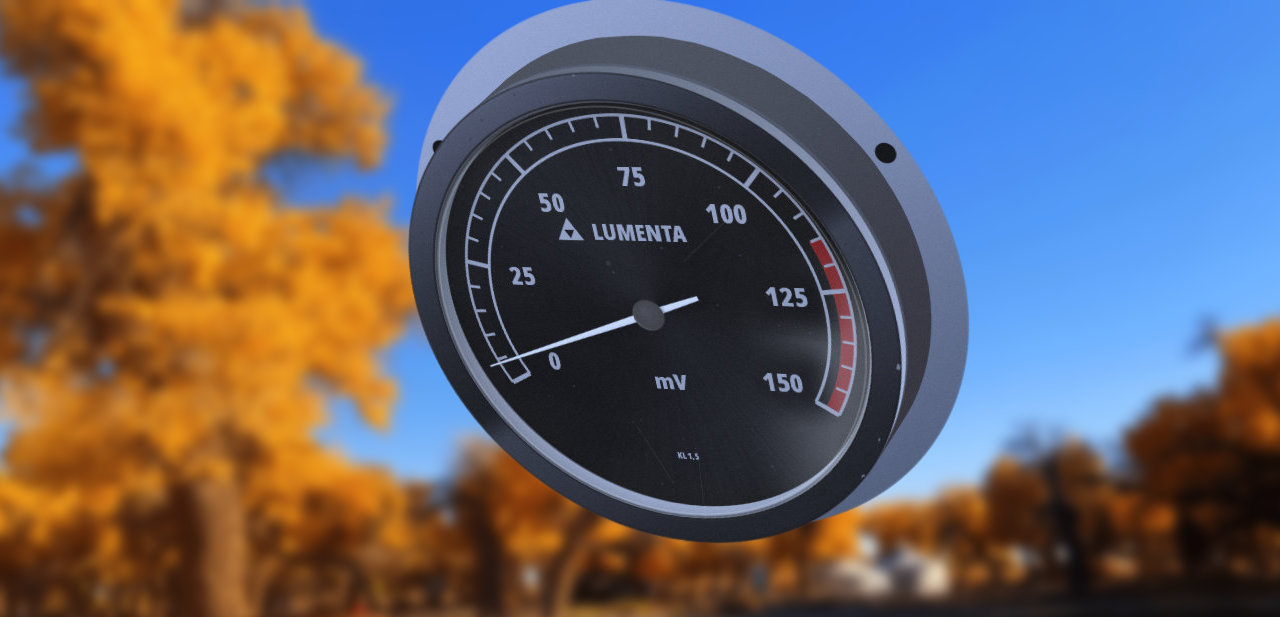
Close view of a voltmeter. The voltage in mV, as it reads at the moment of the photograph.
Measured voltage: 5 mV
